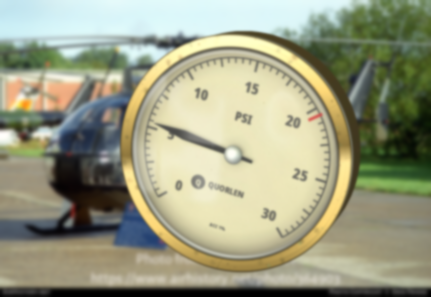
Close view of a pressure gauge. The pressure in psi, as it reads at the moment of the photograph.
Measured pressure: 5.5 psi
